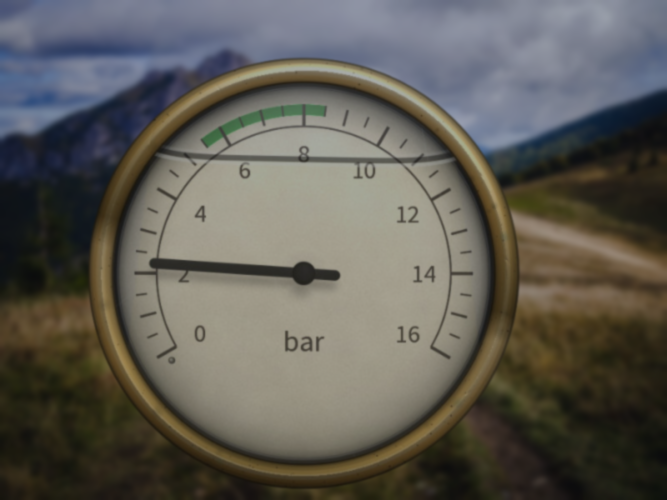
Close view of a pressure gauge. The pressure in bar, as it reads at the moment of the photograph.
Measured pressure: 2.25 bar
